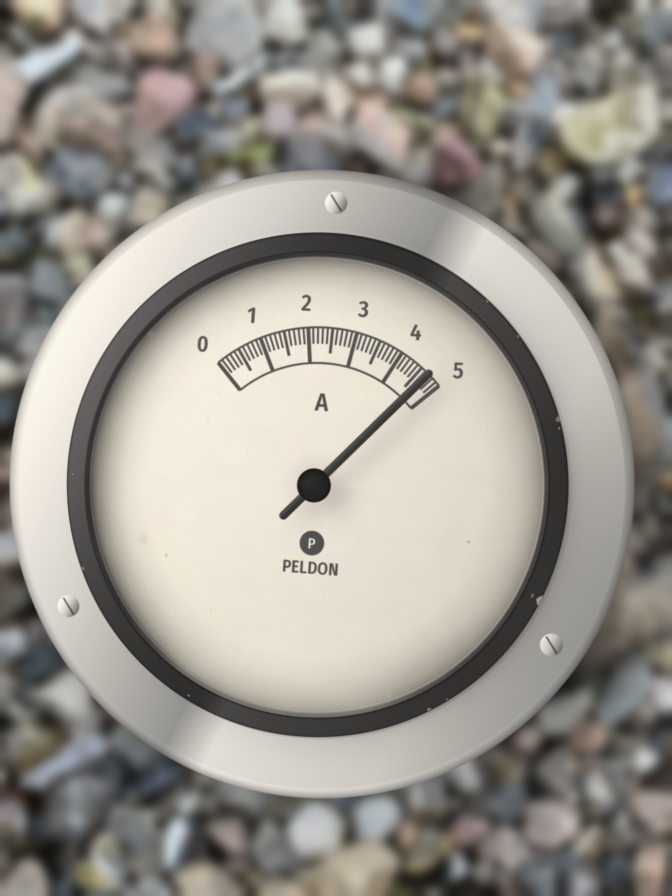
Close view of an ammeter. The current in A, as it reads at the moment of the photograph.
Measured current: 4.7 A
